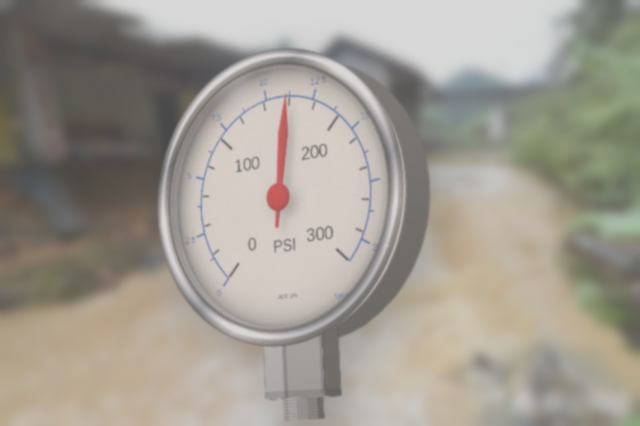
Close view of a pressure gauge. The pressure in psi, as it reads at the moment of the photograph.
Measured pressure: 160 psi
